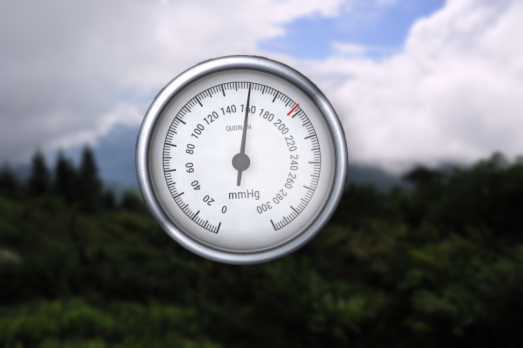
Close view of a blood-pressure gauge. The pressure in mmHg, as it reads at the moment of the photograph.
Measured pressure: 160 mmHg
